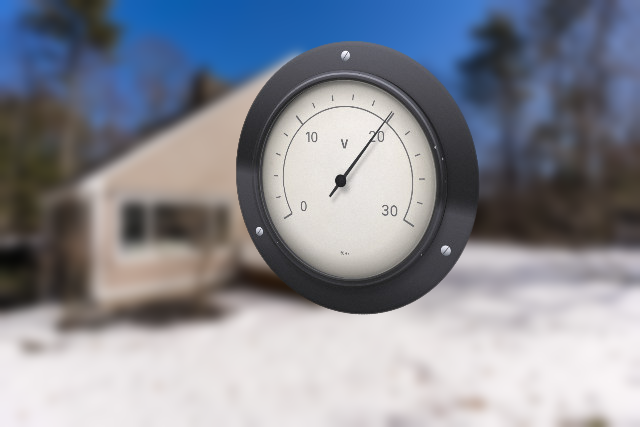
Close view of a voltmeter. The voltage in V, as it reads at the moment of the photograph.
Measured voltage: 20 V
